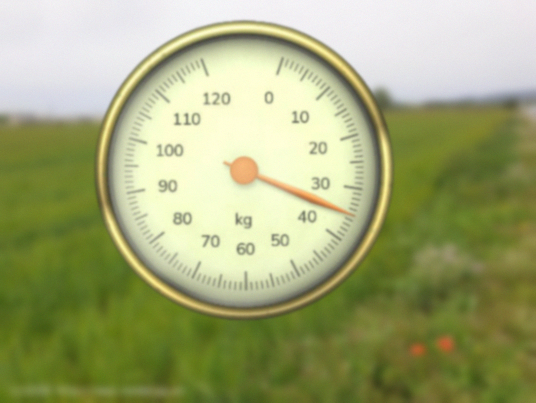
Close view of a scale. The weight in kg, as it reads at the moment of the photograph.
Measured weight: 35 kg
